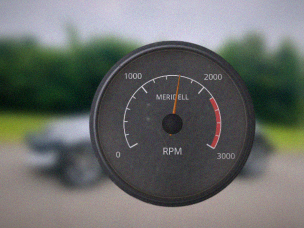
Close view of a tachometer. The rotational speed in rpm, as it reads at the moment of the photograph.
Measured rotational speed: 1600 rpm
